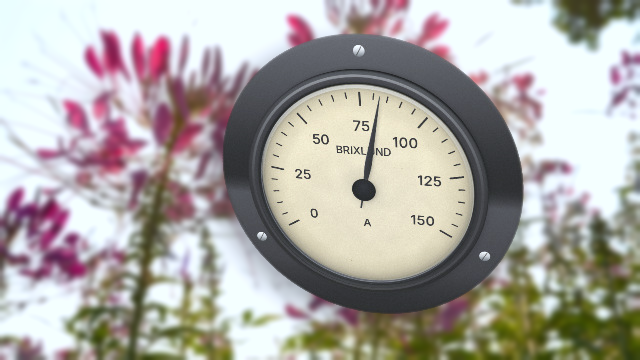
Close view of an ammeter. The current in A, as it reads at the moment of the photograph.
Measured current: 82.5 A
